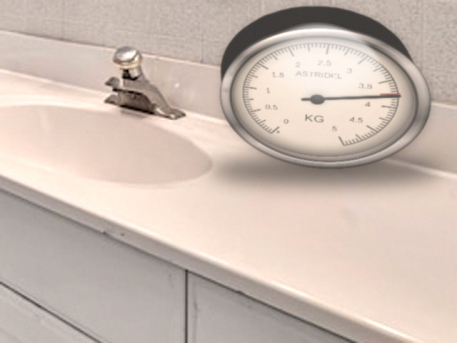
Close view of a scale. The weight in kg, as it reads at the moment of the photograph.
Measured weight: 3.75 kg
